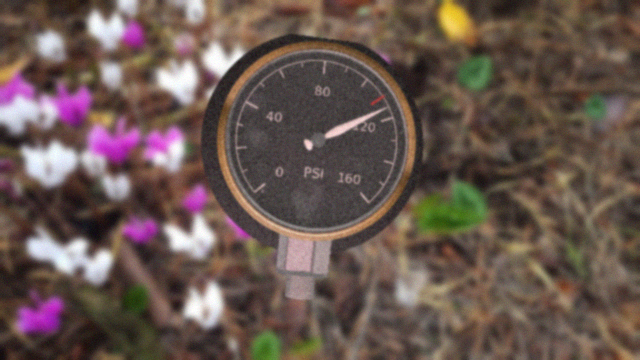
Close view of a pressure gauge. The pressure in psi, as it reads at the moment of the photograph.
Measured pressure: 115 psi
